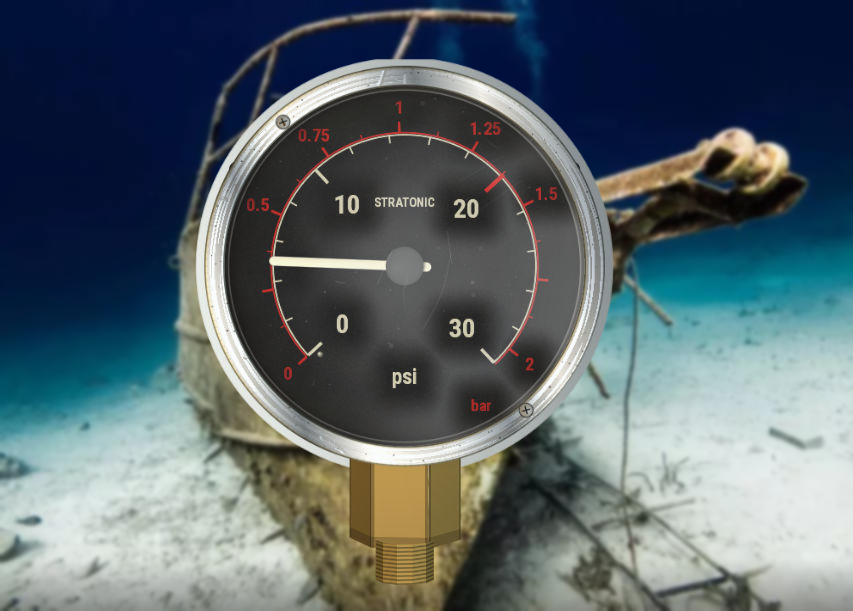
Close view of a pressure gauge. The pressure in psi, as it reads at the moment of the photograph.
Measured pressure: 5 psi
